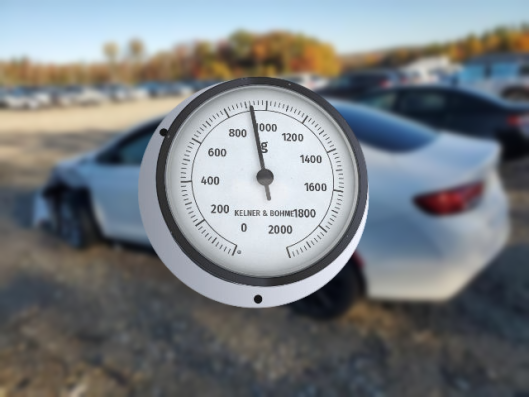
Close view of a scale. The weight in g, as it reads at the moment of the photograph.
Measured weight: 920 g
